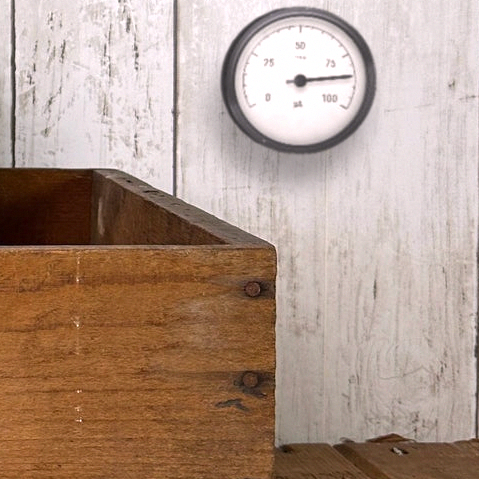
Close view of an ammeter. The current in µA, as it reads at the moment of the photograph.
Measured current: 85 µA
